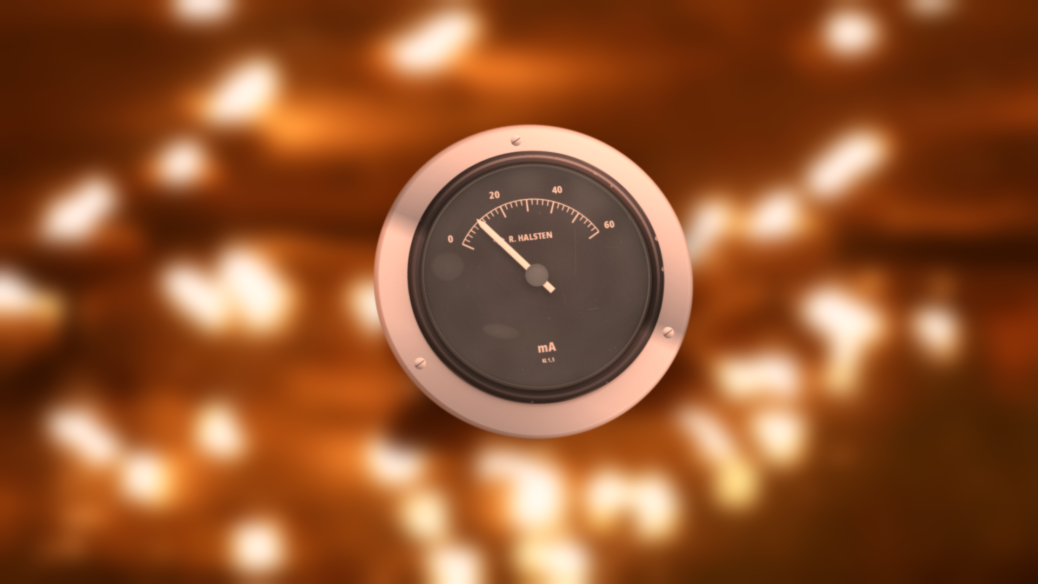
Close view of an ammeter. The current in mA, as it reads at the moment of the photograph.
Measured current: 10 mA
